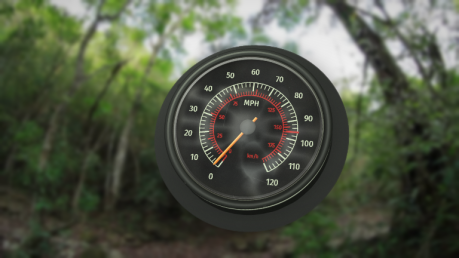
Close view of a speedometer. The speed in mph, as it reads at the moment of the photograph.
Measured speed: 2 mph
